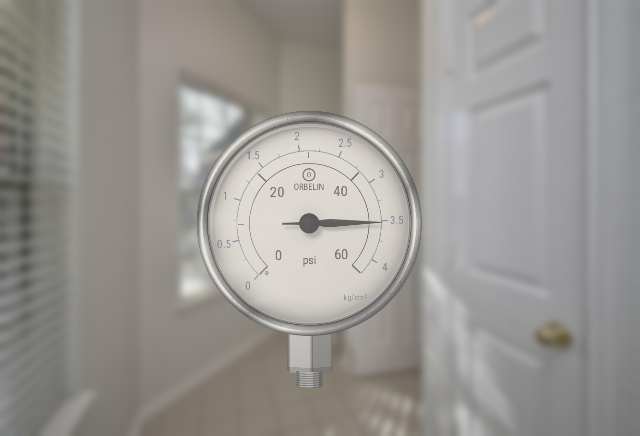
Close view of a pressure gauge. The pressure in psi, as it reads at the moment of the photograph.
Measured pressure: 50 psi
